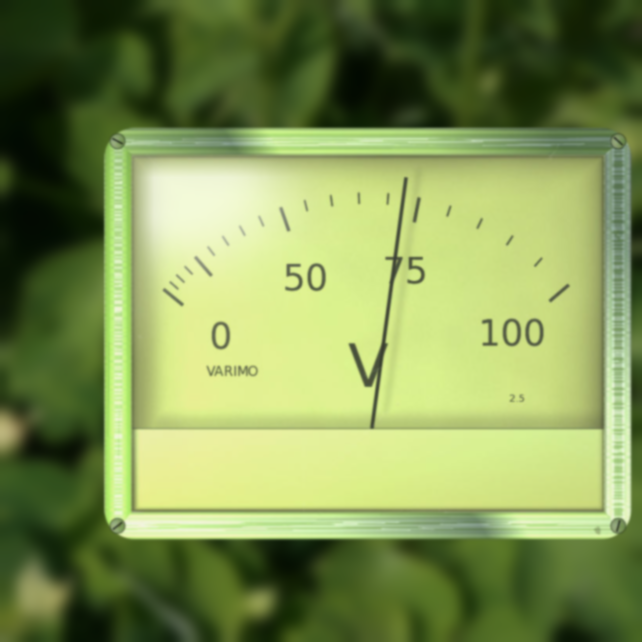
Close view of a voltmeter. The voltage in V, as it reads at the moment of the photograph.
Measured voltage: 72.5 V
